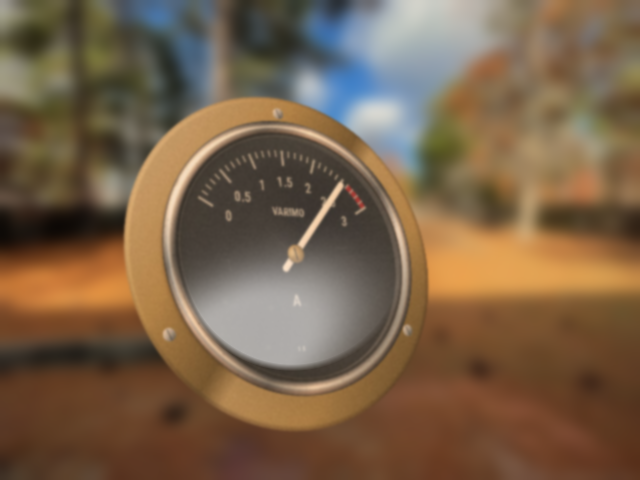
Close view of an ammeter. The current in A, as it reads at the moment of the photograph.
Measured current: 2.5 A
